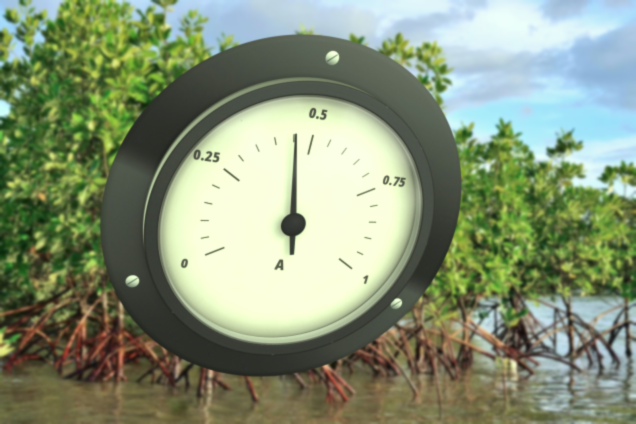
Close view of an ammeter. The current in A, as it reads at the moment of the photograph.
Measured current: 0.45 A
